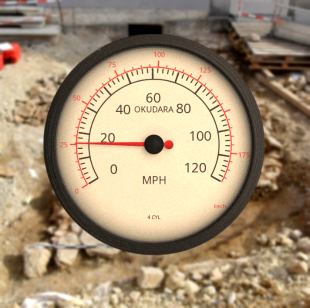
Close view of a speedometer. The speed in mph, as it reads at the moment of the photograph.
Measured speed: 16 mph
